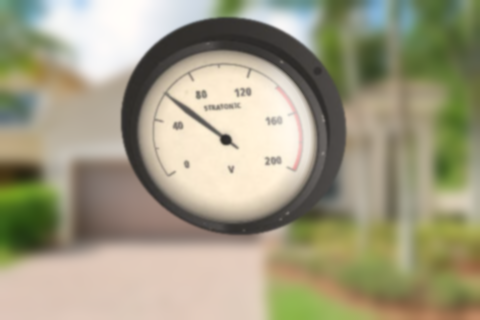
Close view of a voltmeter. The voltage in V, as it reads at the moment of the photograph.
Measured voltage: 60 V
